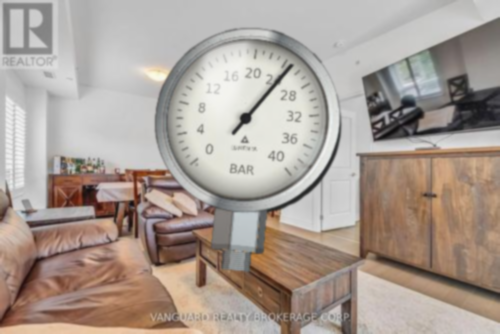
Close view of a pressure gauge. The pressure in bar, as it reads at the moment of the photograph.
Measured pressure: 25 bar
